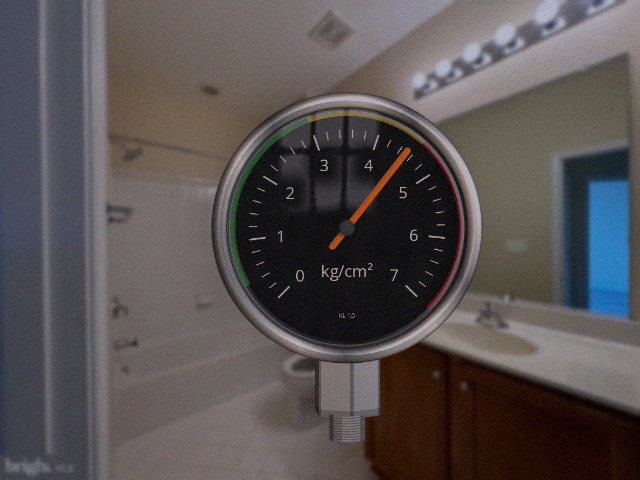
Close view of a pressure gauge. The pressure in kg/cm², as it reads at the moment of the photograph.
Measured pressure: 4.5 kg/cm²
